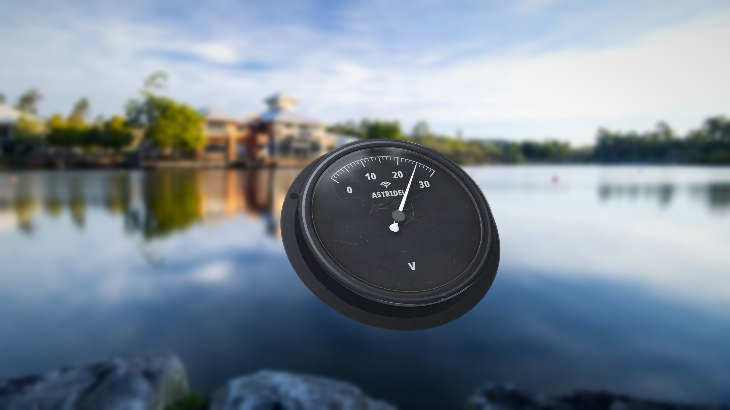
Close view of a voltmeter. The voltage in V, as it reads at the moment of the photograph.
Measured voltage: 25 V
